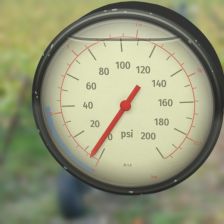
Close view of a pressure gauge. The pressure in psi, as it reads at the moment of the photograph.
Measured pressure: 5 psi
